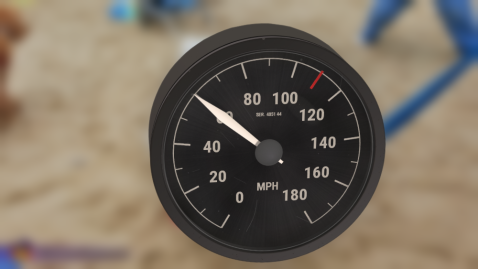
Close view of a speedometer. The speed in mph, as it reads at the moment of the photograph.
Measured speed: 60 mph
